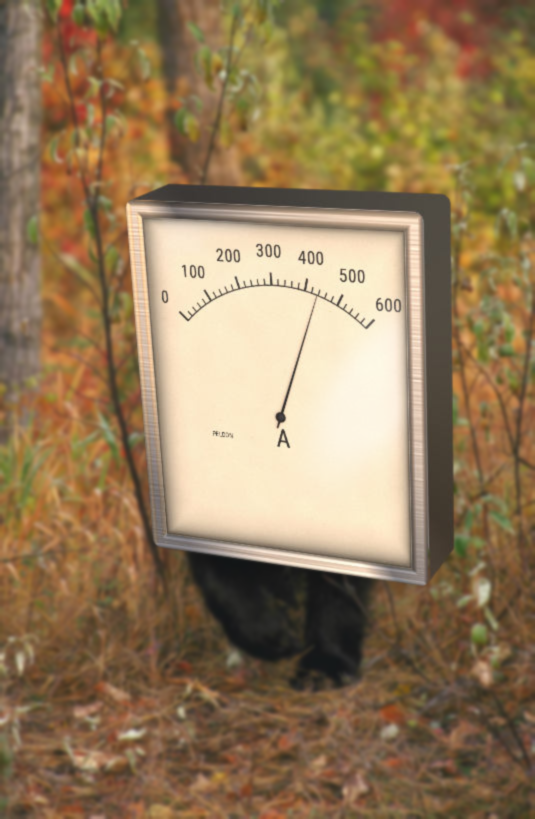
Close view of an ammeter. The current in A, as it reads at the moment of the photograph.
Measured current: 440 A
